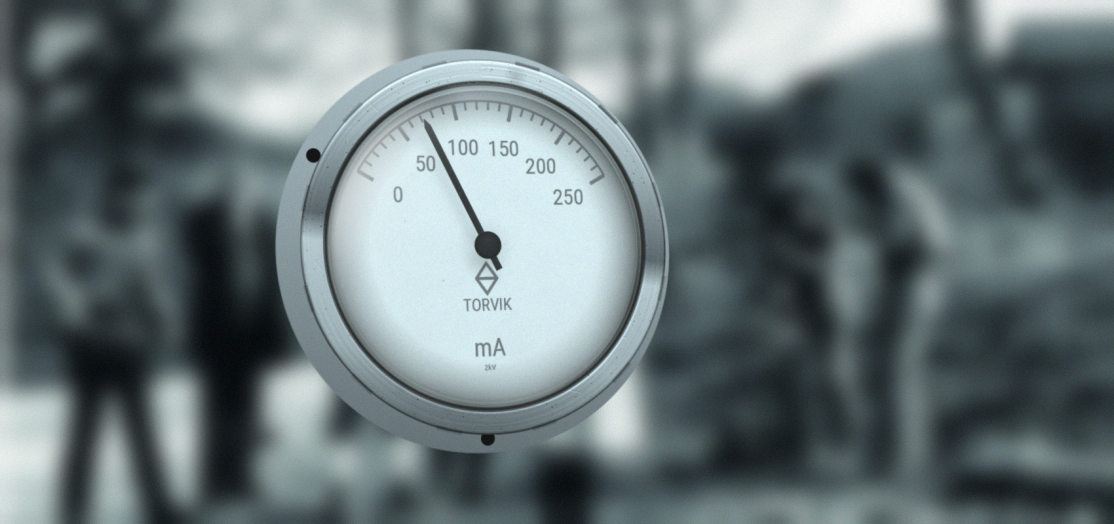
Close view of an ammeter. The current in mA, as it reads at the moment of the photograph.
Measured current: 70 mA
